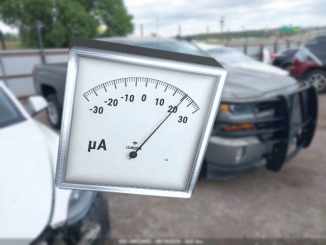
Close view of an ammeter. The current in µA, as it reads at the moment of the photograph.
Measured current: 20 µA
